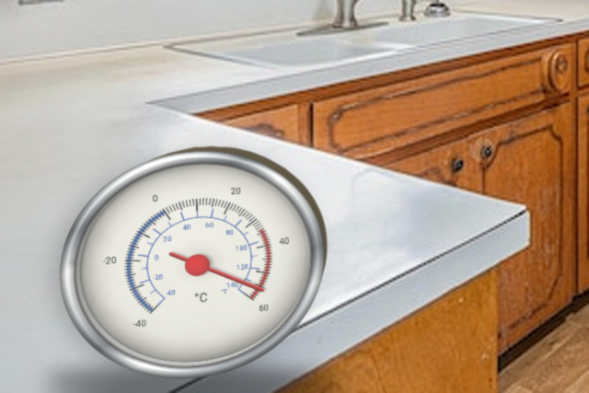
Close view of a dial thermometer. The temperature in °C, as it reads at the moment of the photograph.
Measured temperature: 55 °C
